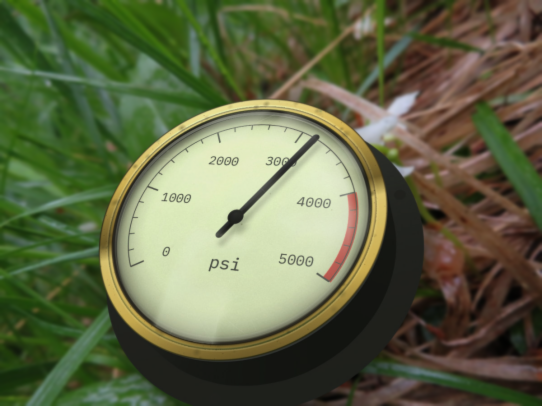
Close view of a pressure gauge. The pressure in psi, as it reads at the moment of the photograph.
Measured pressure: 3200 psi
